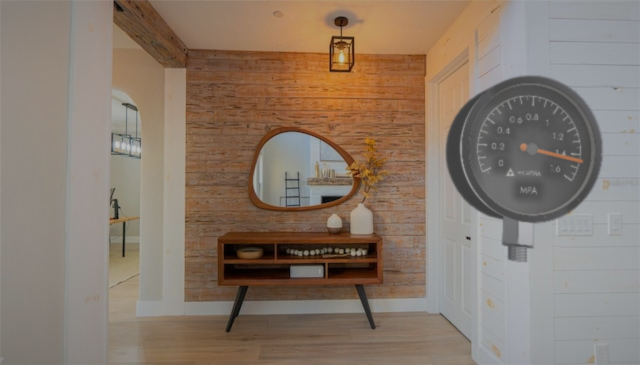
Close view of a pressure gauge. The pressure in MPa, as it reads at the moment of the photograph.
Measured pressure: 1.45 MPa
